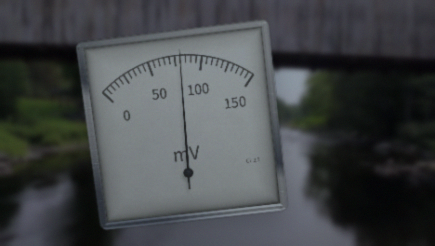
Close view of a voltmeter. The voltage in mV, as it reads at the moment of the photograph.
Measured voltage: 80 mV
